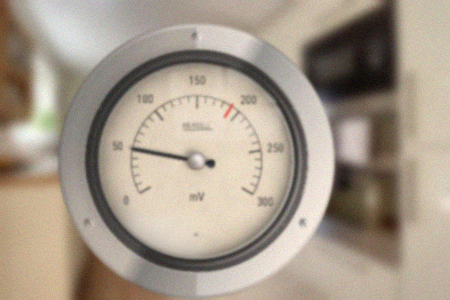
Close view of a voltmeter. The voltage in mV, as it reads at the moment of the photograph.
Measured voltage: 50 mV
